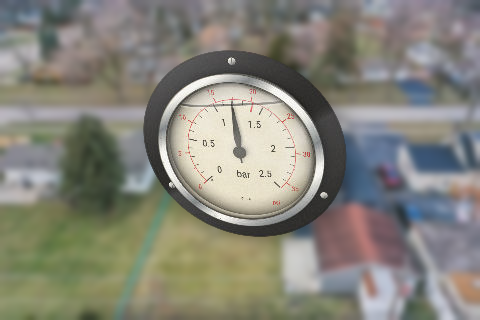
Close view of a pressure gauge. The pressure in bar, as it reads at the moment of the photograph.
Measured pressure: 1.2 bar
